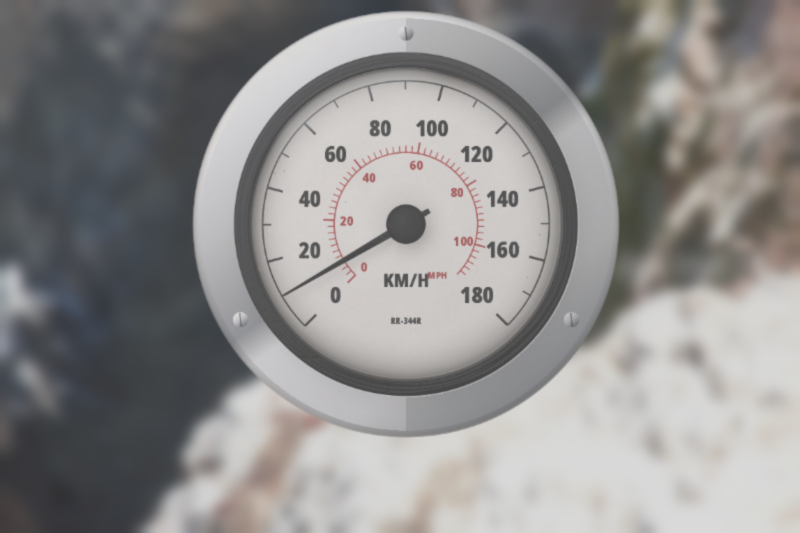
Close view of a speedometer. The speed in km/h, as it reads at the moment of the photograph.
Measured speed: 10 km/h
